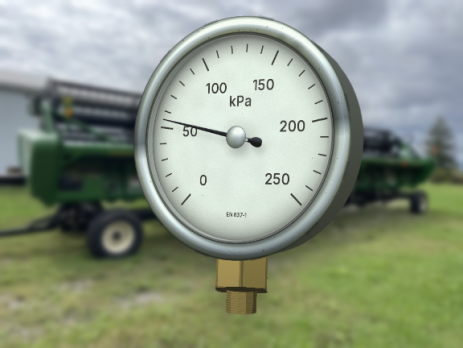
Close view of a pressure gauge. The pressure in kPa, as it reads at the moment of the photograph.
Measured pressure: 55 kPa
